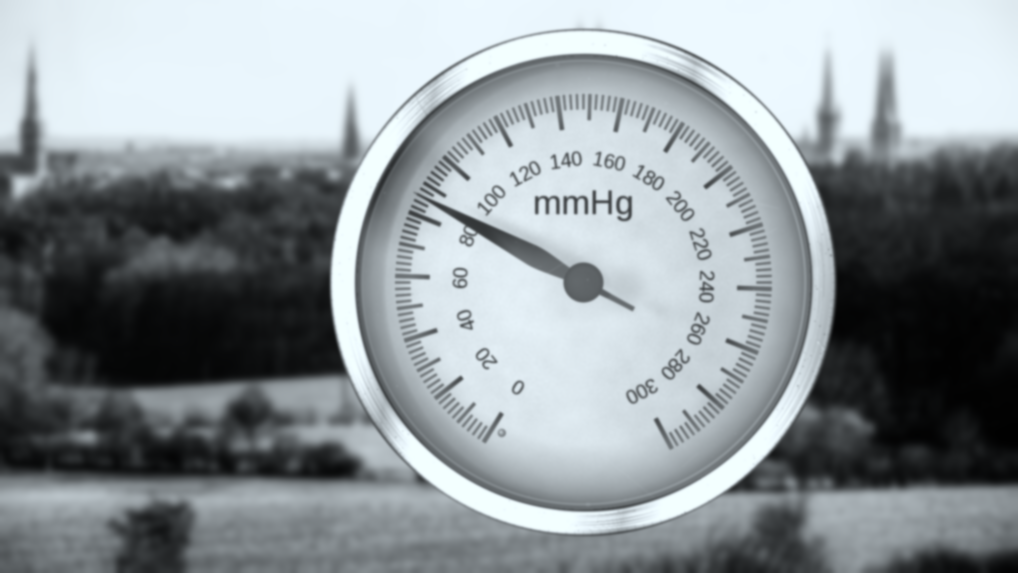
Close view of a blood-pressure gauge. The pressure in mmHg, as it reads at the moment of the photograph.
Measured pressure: 86 mmHg
